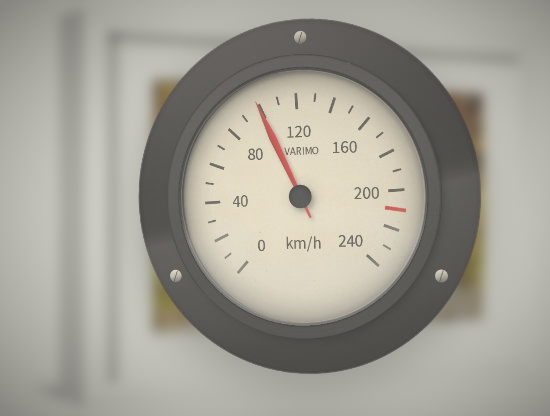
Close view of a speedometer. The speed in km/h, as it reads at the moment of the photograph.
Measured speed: 100 km/h
